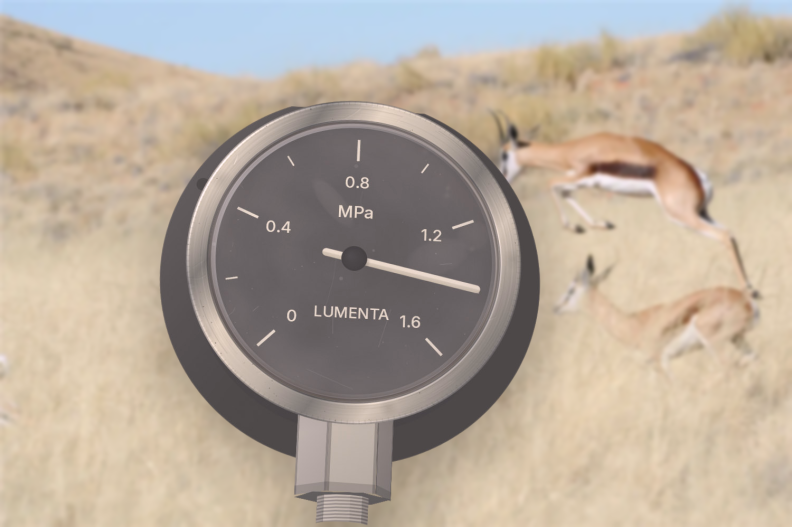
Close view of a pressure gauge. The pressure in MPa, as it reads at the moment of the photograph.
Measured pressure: 1.4 MPa
